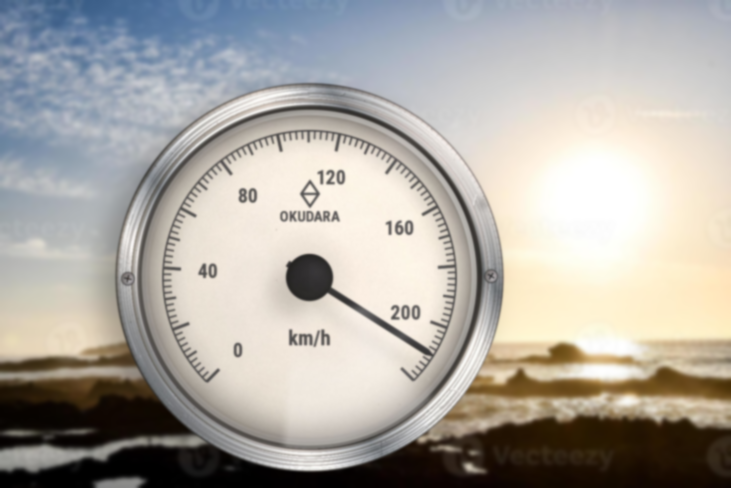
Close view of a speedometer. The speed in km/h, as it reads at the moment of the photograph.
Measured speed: 210 km/h
